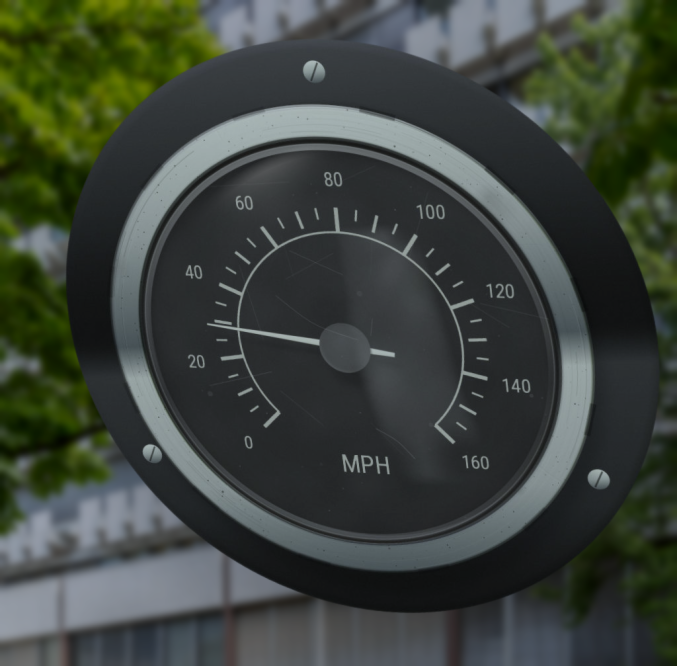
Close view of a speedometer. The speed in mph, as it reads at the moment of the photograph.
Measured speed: 30 mph
